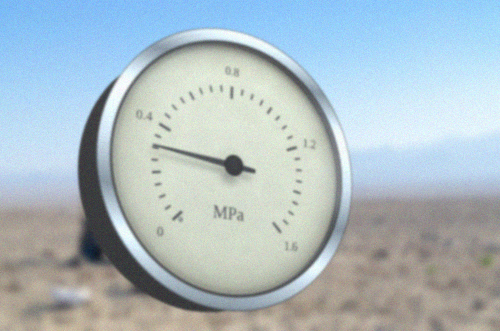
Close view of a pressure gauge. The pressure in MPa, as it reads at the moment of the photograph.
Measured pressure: 0.3 MPa
